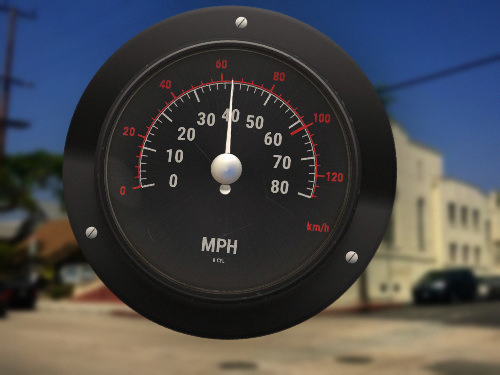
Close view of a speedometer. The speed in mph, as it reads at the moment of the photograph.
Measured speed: 40 mph
